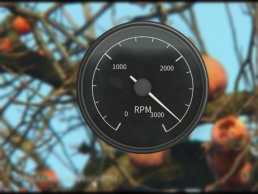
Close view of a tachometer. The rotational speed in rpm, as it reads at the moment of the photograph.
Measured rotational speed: 2800 rpm
